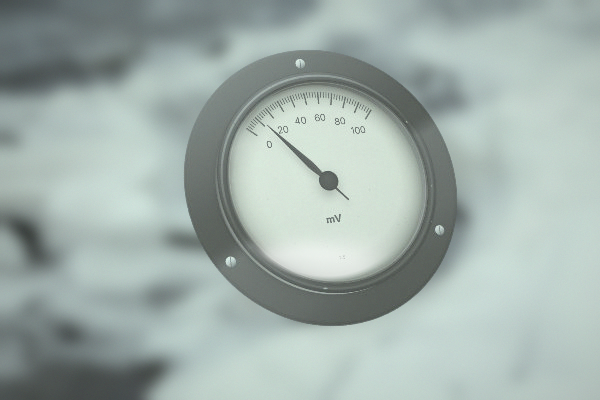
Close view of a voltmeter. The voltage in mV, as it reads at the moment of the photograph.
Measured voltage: 10 mV
